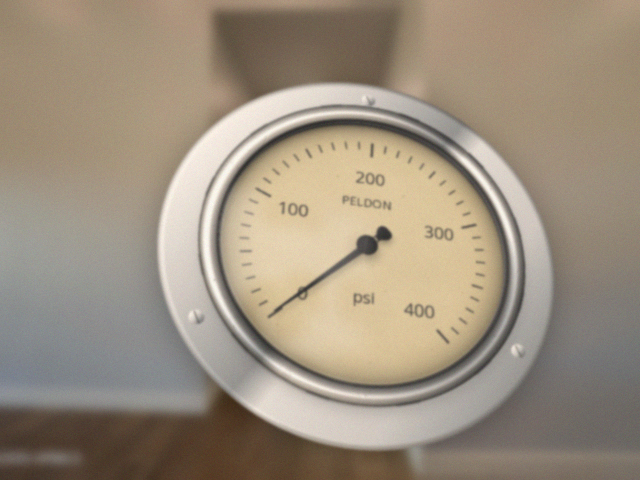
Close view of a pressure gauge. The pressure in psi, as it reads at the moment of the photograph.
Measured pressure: 0 psi
